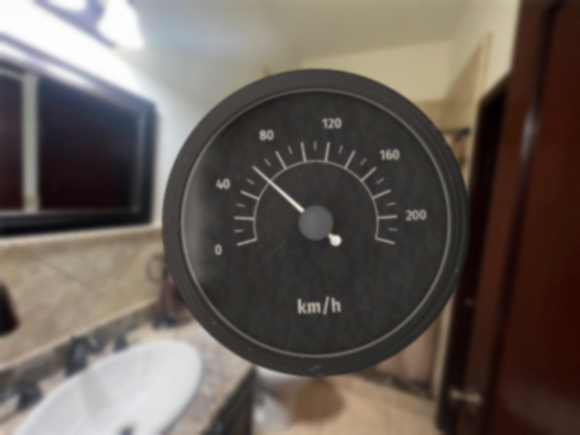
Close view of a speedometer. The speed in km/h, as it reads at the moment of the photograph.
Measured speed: 60 km/h
